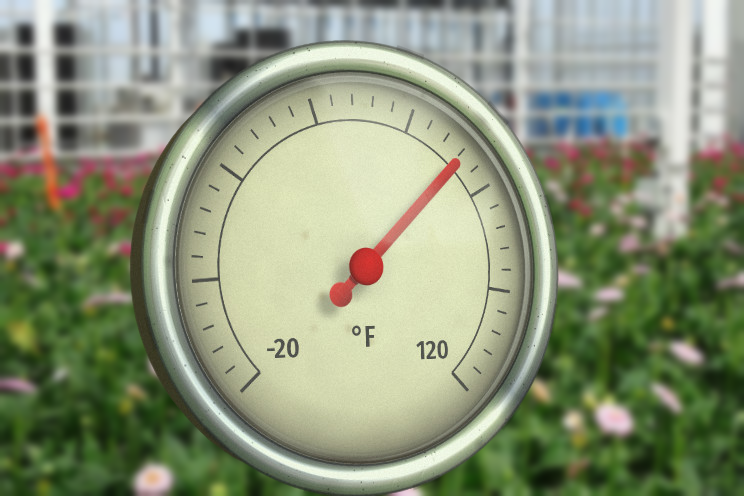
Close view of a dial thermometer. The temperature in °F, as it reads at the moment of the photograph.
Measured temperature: 72 °F
